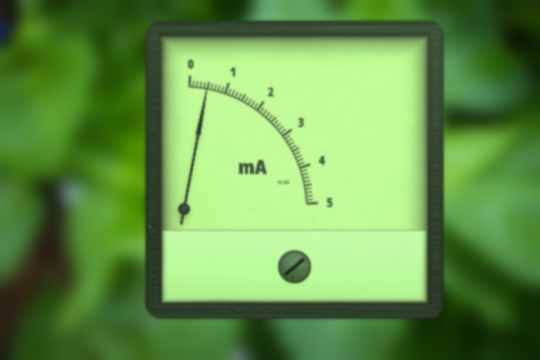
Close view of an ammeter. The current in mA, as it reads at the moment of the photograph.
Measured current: 0.5 mA
